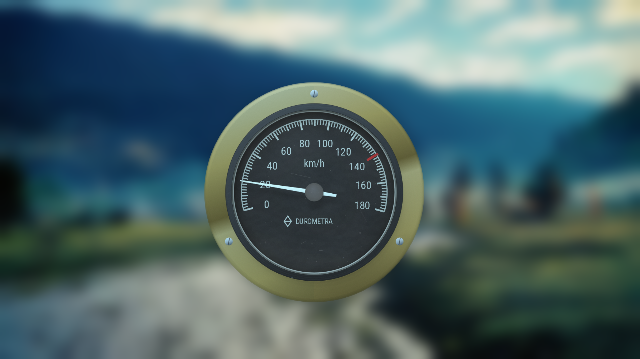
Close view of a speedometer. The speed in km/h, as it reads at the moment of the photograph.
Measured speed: 20 km/h
